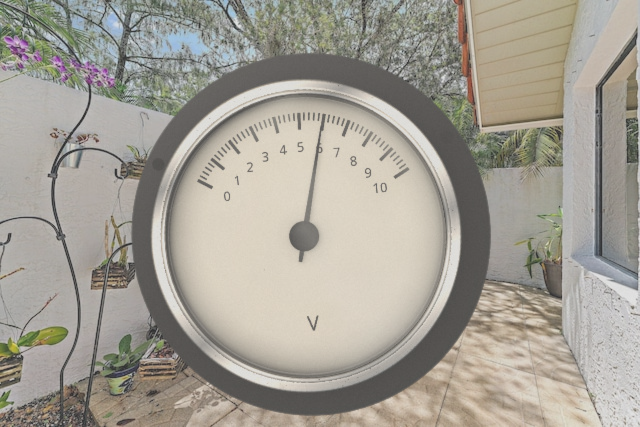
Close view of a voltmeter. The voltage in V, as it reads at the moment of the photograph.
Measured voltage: 6 V
